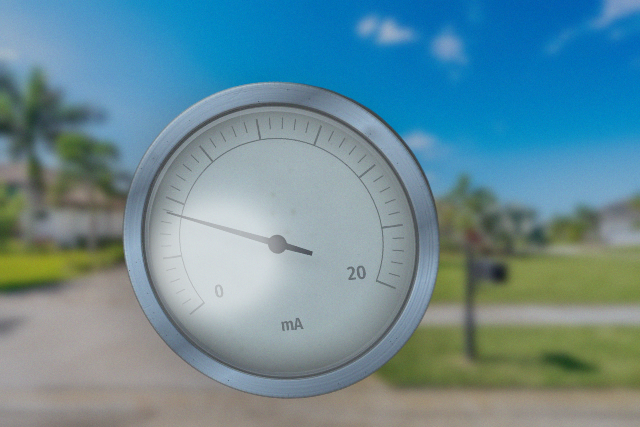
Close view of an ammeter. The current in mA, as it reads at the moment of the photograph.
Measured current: 4.5 mA
